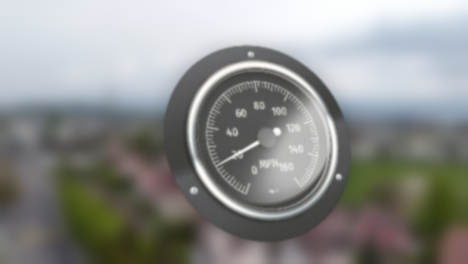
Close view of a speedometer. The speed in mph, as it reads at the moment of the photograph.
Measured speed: 20 mph
